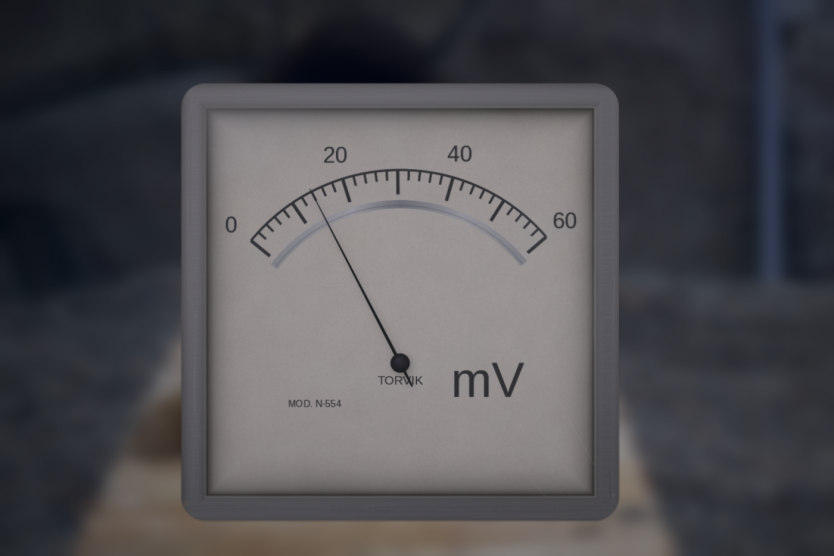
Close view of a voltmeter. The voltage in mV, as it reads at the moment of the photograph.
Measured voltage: 14 mV
